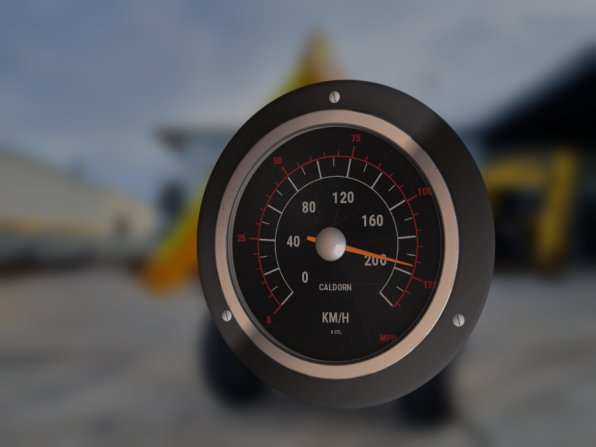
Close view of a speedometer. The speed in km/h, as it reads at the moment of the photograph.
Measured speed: 195 km/h
